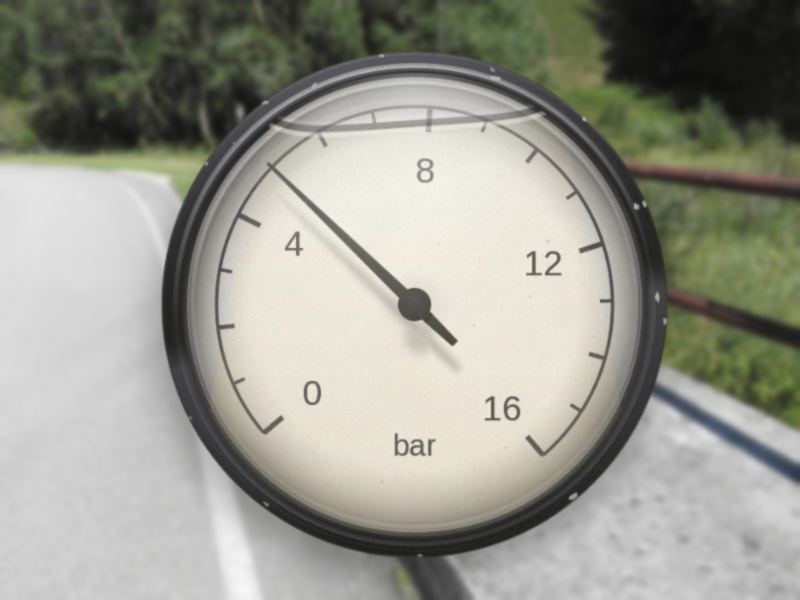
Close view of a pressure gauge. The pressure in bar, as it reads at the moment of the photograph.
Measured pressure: 5 bar
